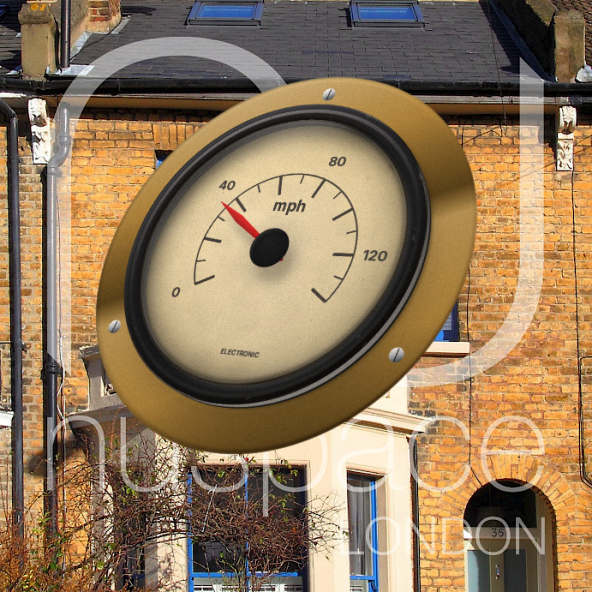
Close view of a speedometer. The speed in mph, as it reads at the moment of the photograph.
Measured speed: 35 mph
